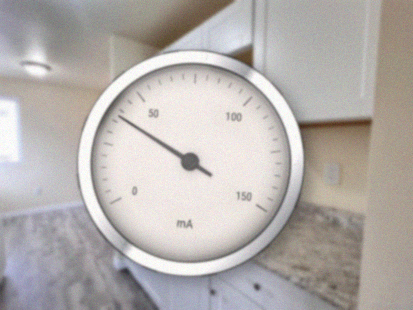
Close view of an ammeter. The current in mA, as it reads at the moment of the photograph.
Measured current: 37.5 mA
